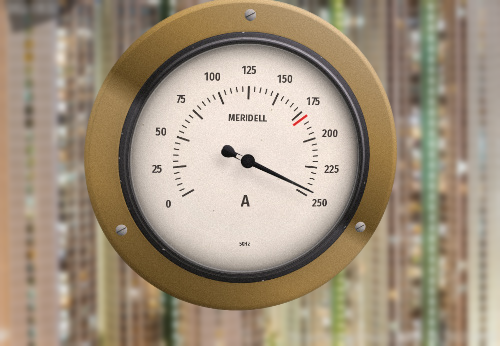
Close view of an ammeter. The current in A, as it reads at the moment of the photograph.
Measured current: 245 A
